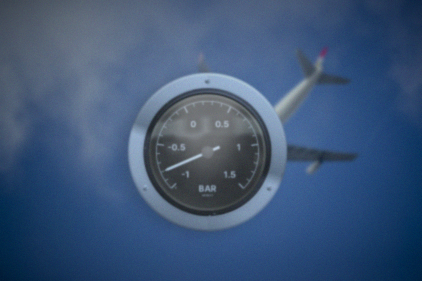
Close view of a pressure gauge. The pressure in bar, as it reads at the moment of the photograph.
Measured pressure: -0.8 bar
